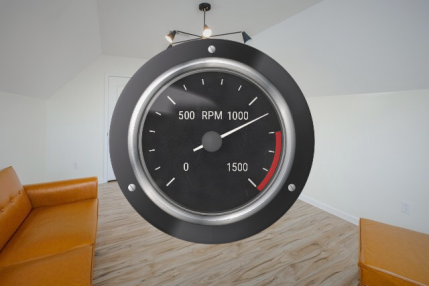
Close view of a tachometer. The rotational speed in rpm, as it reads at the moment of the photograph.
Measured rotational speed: 1100 rpm
